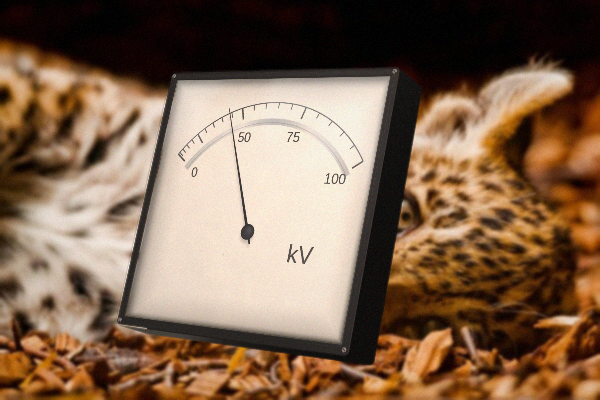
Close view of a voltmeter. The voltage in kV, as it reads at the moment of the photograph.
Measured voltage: 45 kV
